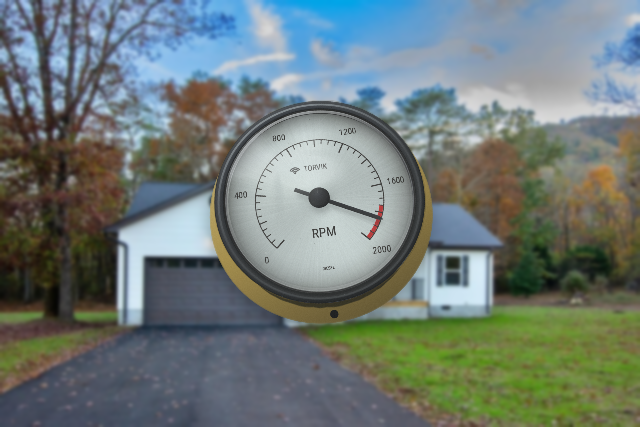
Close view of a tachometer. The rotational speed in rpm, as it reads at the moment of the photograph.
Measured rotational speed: 1850 rpm
